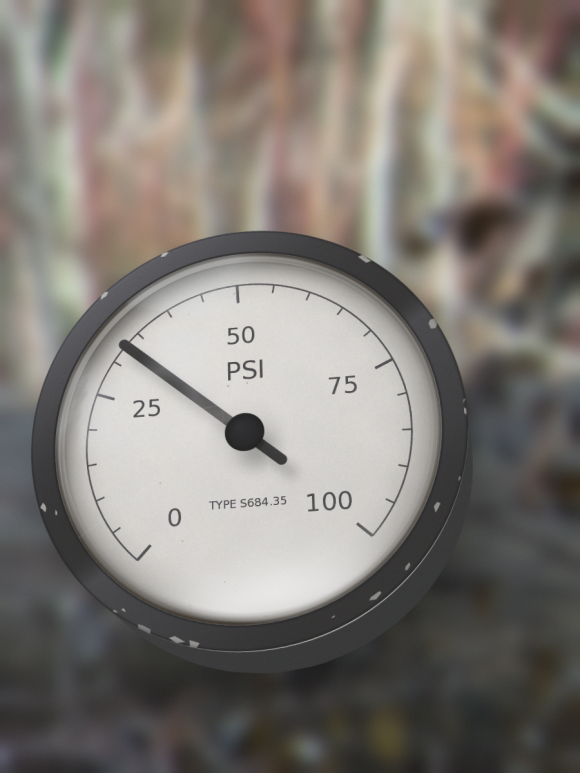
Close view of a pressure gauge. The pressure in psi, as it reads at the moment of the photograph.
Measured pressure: 32.5 psi
